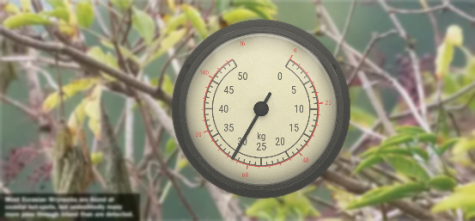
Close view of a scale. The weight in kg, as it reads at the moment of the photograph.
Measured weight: 30 kg
